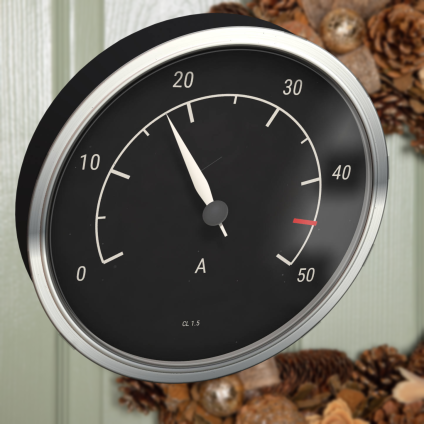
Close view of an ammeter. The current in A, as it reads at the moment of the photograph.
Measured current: 17.5 A
